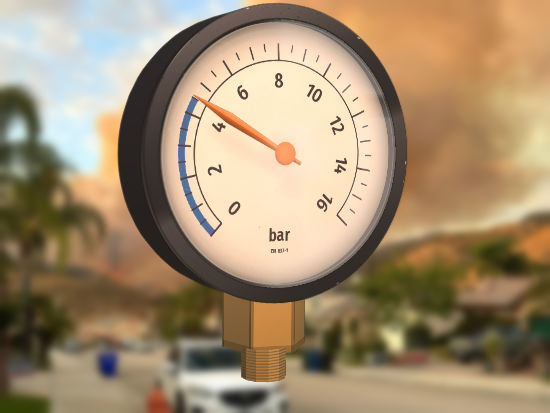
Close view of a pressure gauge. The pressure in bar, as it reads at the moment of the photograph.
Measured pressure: 4.5 bar
